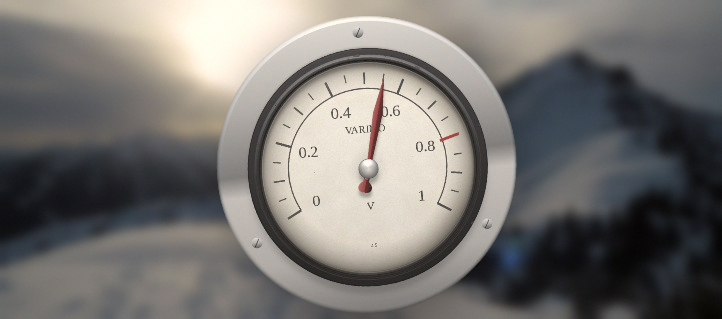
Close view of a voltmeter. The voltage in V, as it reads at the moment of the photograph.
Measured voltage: 0.55 V
